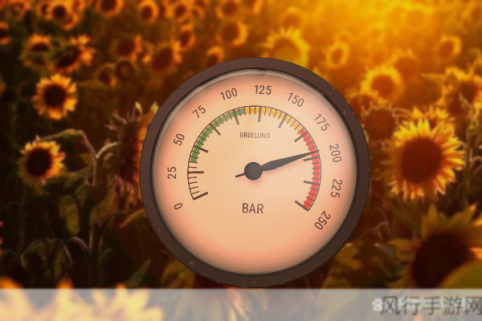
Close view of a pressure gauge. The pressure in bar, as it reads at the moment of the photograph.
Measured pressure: 195 bar
